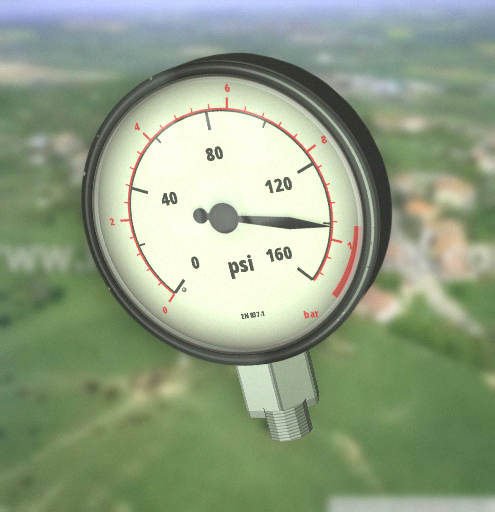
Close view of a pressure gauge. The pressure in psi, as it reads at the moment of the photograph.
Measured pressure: 140 psi
